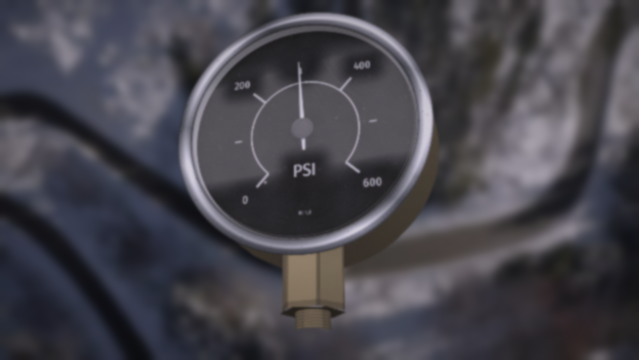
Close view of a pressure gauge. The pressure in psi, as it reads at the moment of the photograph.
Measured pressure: 300 psi
